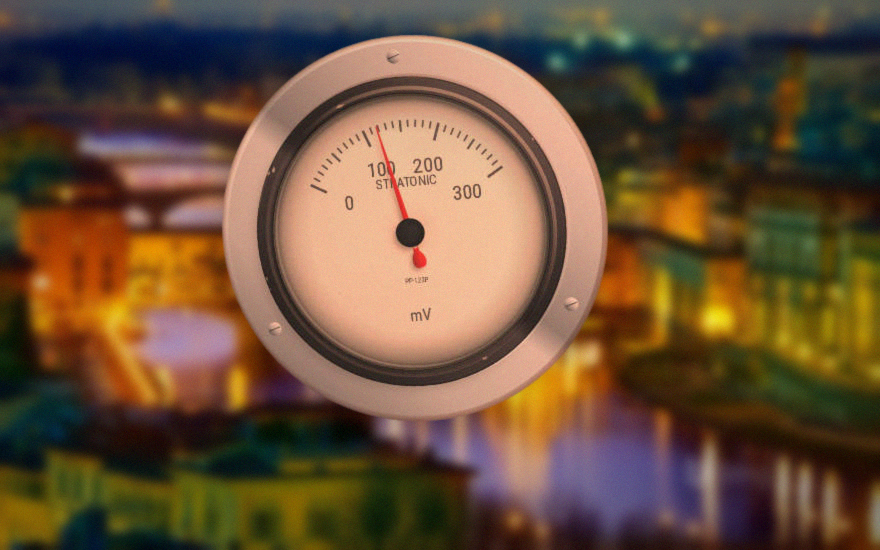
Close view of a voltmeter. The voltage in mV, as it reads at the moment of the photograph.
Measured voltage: 120 mV
